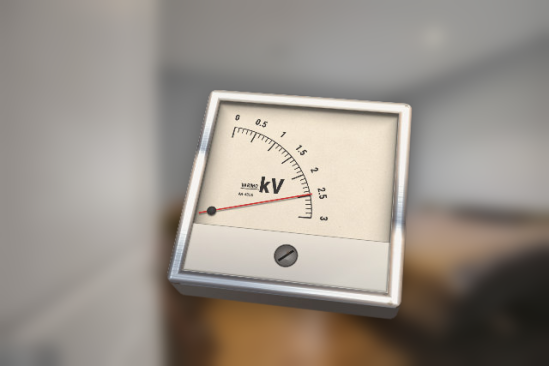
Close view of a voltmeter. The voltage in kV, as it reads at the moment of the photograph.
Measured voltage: 2.5 kV
